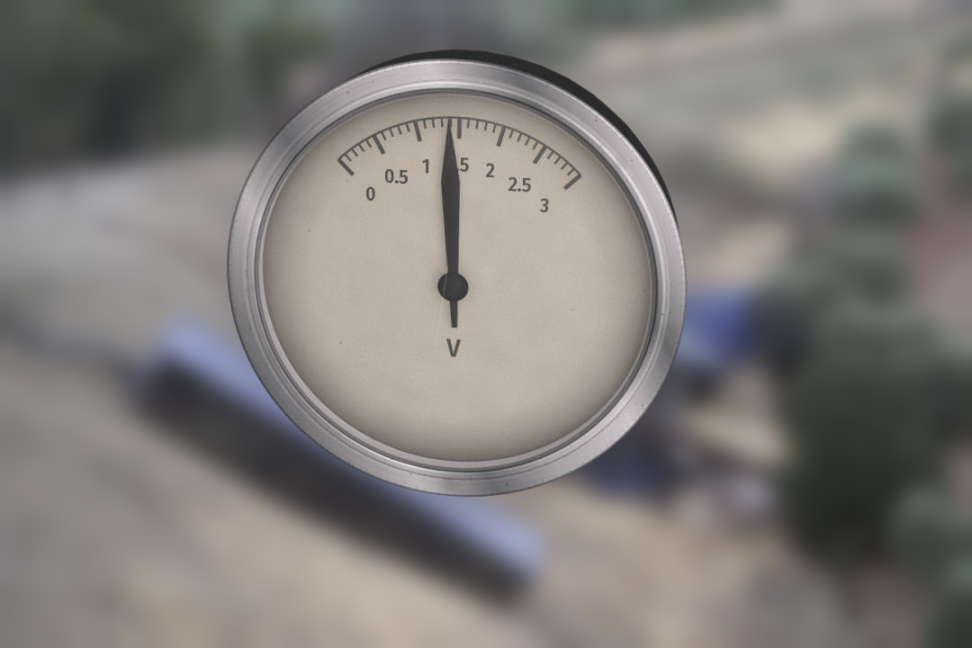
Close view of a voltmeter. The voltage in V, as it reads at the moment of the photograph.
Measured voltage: 1.4 V
